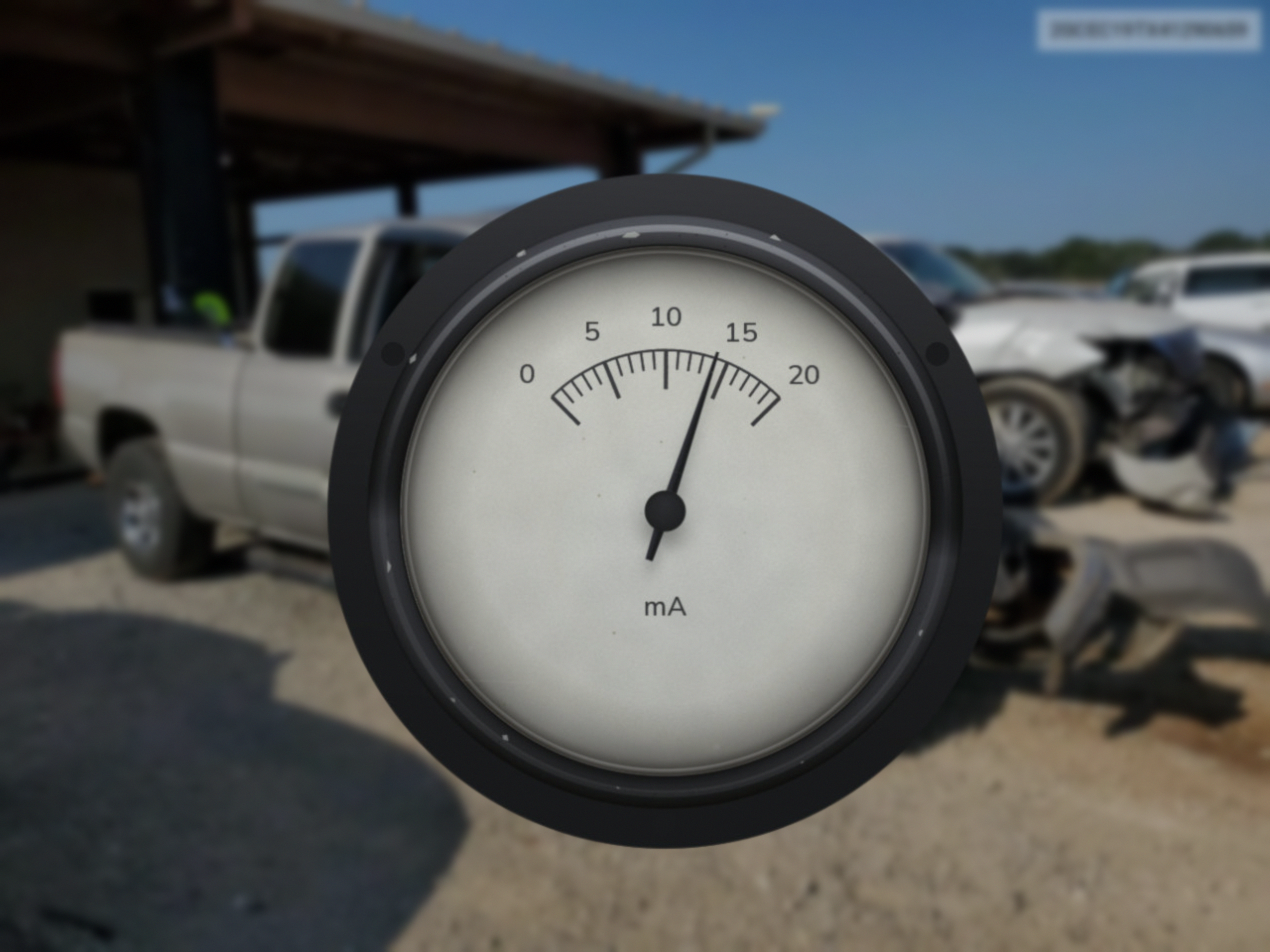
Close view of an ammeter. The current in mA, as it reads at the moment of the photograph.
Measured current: 14 mA
